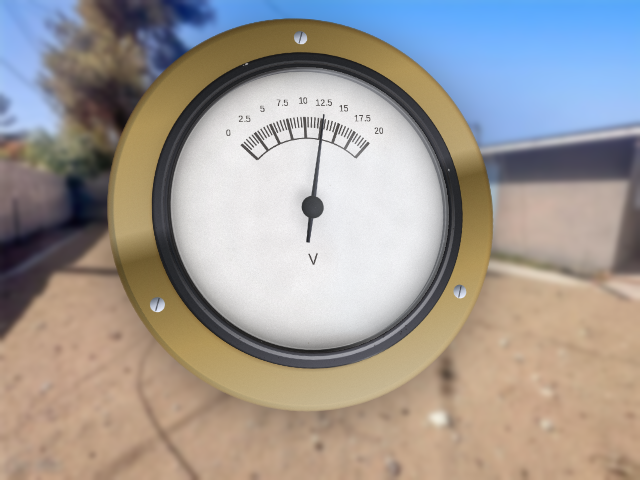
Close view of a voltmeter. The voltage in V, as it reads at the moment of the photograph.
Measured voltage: 12.5 V
